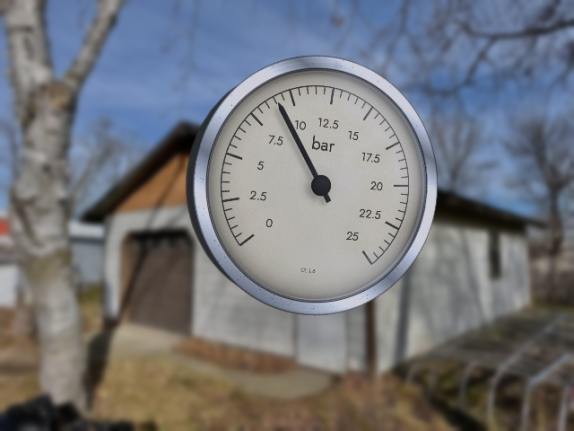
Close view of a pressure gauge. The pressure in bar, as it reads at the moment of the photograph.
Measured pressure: 9 bar
